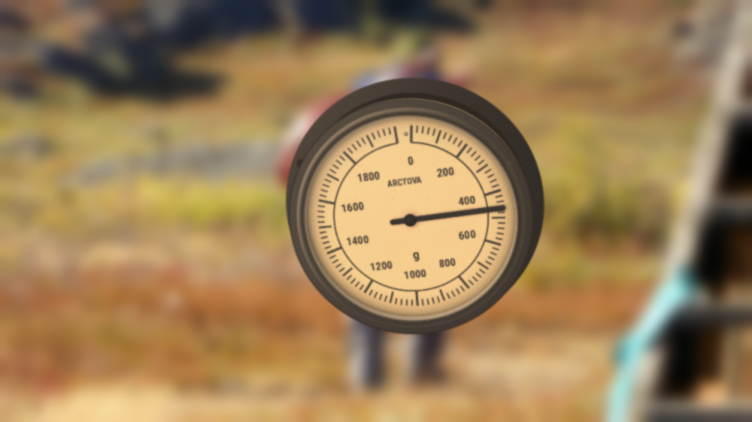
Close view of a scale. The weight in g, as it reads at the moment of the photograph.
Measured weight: 460 g
